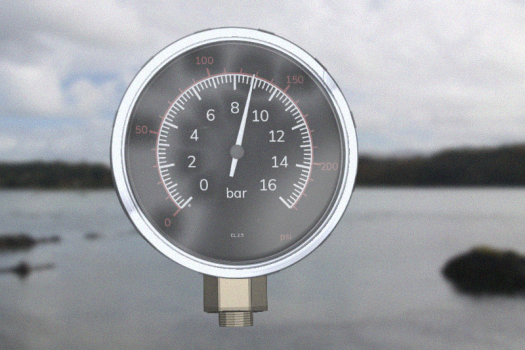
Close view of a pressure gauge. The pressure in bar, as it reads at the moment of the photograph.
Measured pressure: 8.8 bar
